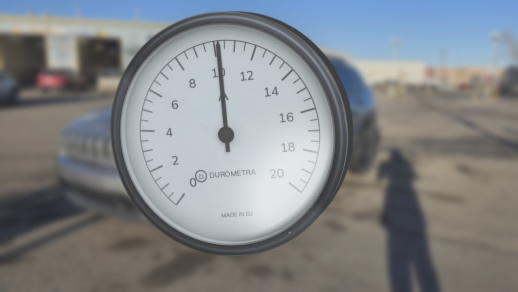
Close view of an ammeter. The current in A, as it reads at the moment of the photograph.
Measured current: 10.25 A
